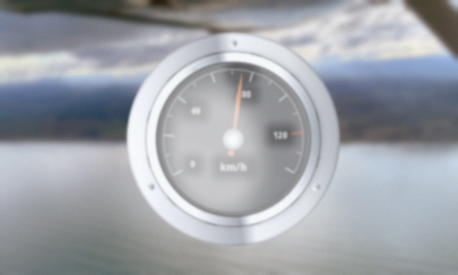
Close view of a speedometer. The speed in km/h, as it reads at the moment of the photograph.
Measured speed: 75 km/h
